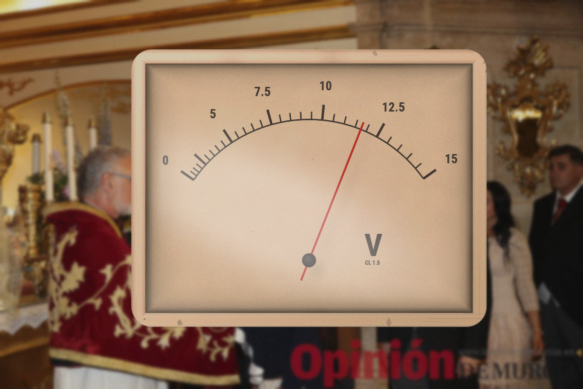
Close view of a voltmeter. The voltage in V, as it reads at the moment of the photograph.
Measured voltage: 11.75 V
